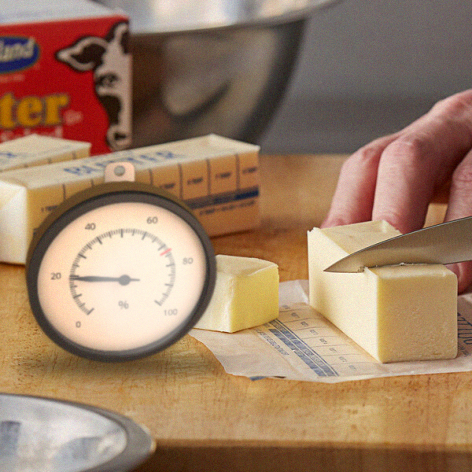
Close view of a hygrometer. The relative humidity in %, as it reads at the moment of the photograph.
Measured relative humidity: 20 %
